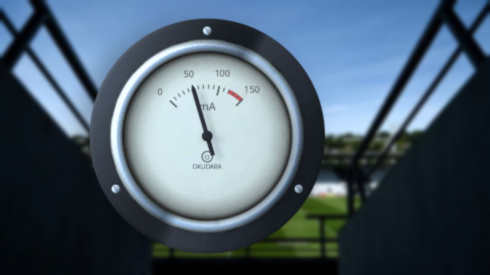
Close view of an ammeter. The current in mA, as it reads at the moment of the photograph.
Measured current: 50 mA
